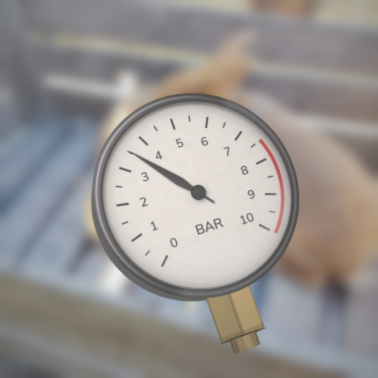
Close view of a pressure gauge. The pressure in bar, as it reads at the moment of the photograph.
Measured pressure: 3.5 bar
